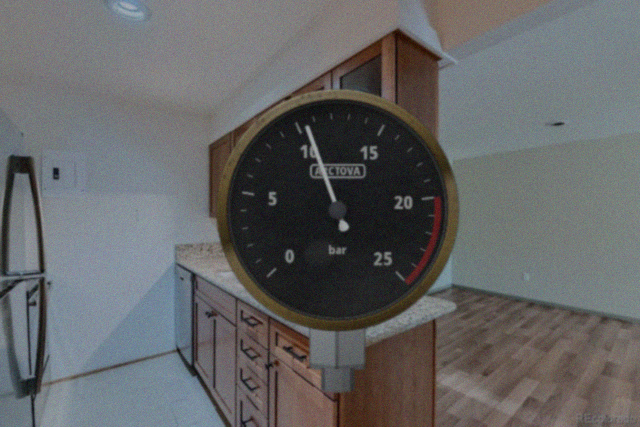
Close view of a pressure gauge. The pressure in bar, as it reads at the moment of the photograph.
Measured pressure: 10.5 bar
